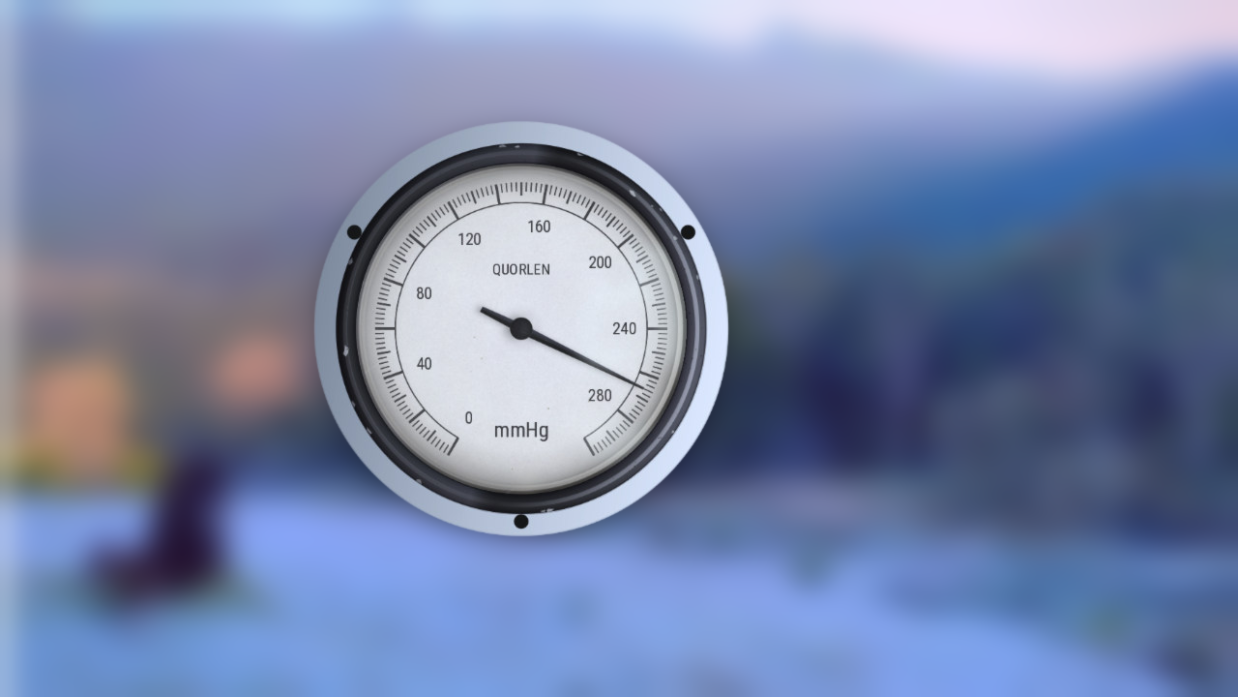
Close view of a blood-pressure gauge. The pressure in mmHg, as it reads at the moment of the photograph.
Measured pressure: 266 mmHg
